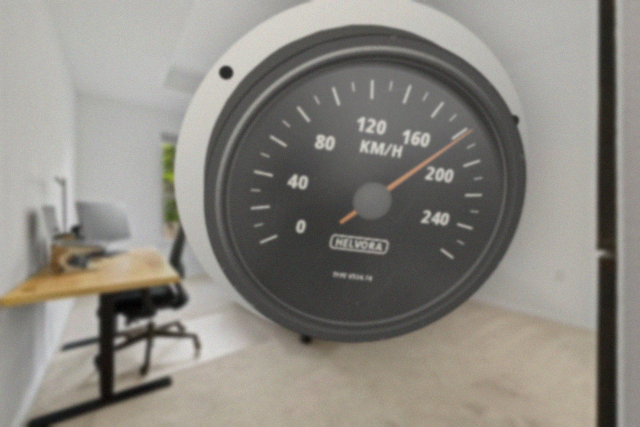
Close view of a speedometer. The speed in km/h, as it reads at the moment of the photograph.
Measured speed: 180 km/h
